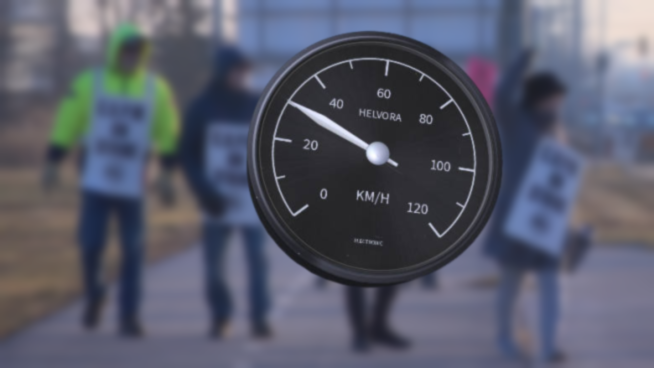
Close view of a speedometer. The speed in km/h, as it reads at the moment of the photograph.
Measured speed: 30 km/h
